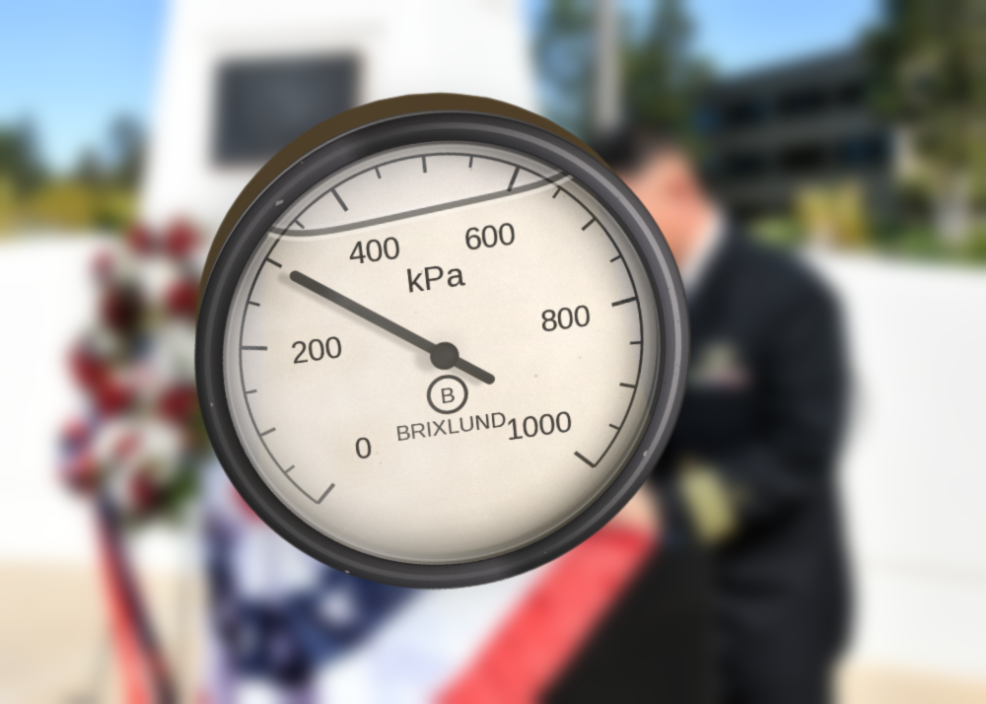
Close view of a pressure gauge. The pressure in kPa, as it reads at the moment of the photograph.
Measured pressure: 300 kPa
